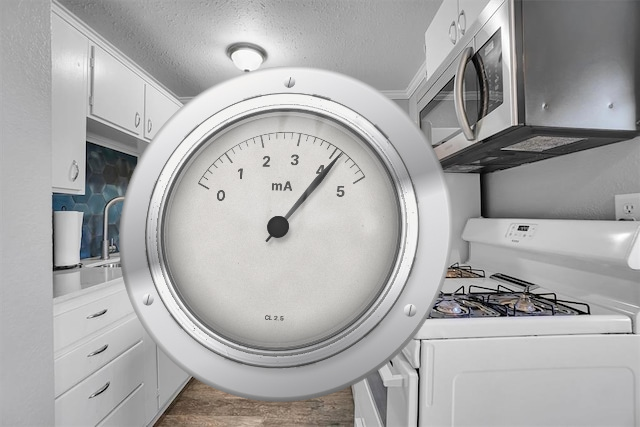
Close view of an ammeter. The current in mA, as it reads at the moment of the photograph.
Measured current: 4.2 mA
